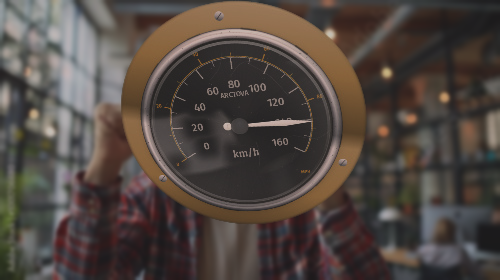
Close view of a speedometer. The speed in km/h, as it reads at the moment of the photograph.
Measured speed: 140 km/h
